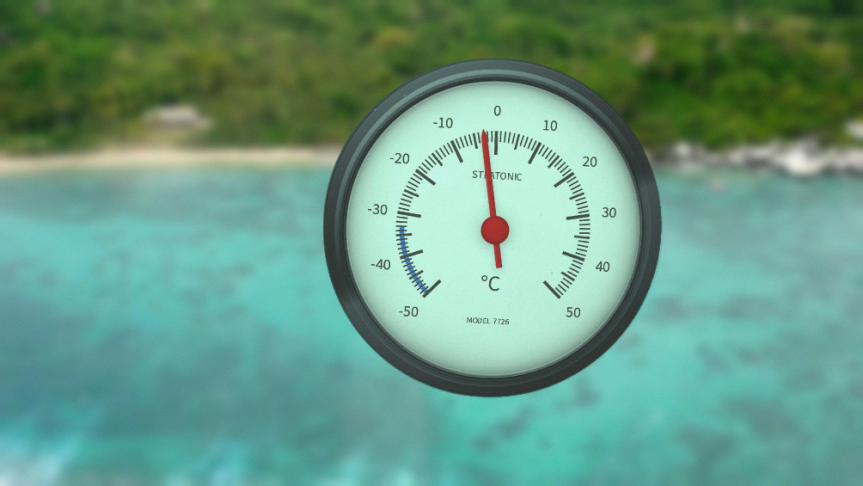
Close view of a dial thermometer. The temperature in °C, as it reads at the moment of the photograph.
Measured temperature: -3 °C
